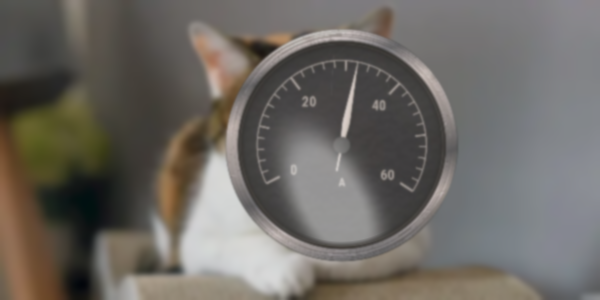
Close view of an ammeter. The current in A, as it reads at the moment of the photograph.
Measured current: 32 A
